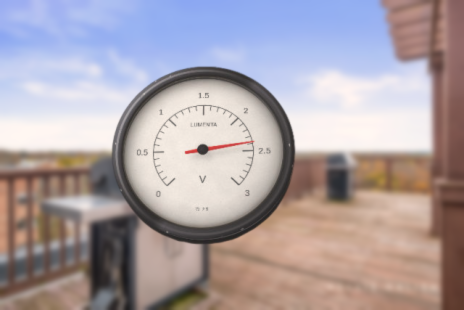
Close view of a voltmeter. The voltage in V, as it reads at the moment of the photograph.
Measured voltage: 2.4 V
